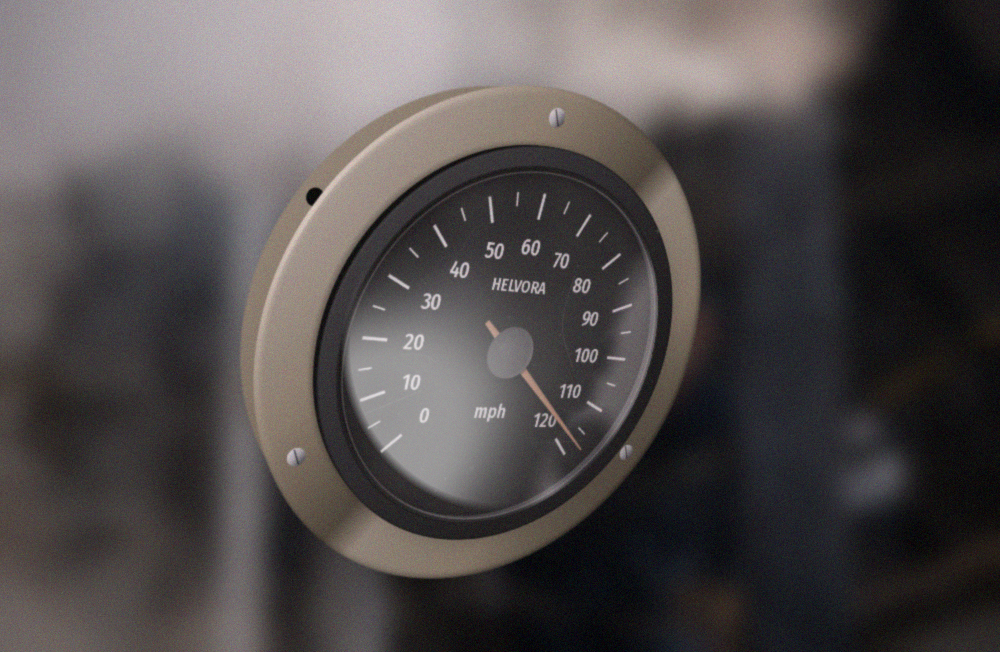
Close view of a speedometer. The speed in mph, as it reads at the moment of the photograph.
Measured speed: 117.5 mph
